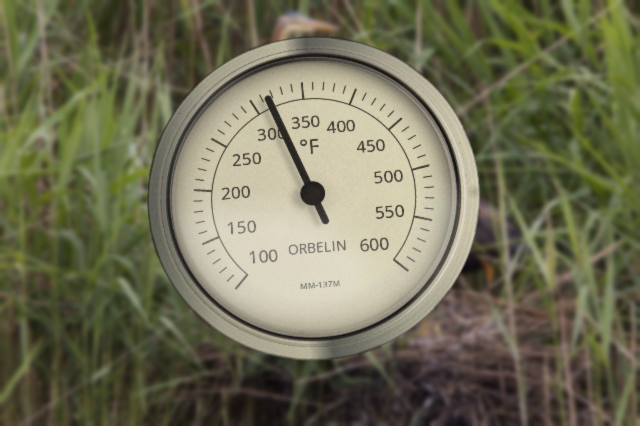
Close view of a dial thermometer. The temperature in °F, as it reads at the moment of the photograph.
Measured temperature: 315 °F
